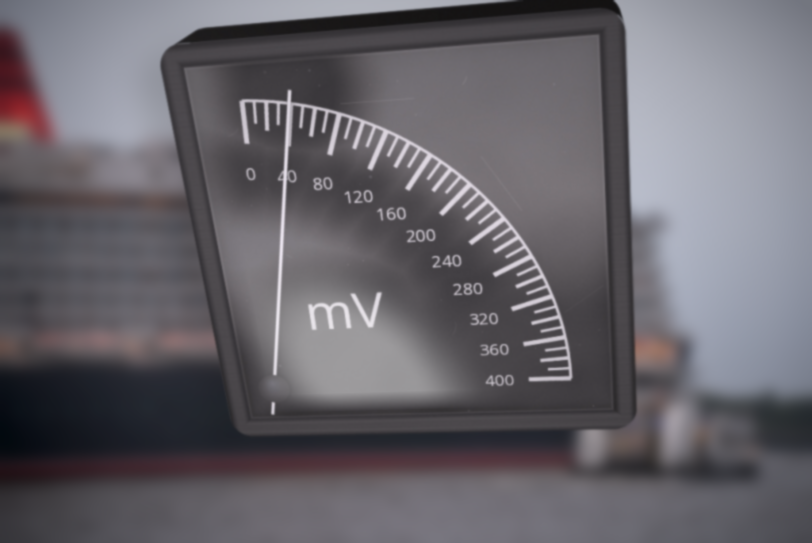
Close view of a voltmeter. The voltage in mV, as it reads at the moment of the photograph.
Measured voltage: 40 mV
